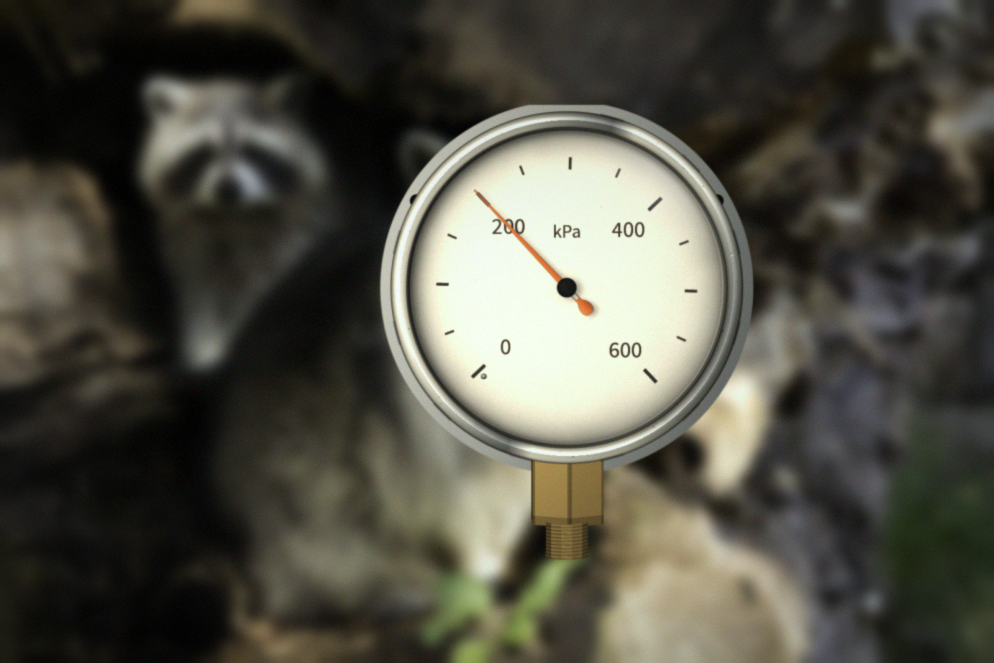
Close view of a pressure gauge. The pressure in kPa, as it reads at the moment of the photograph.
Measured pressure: 200 kPa
